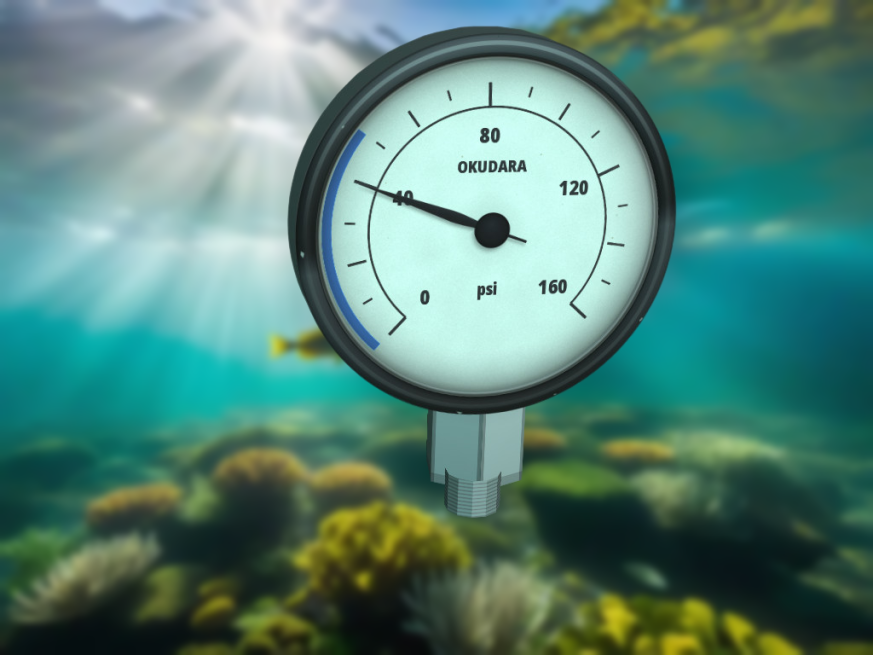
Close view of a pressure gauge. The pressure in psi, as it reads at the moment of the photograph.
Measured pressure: 40 psi
